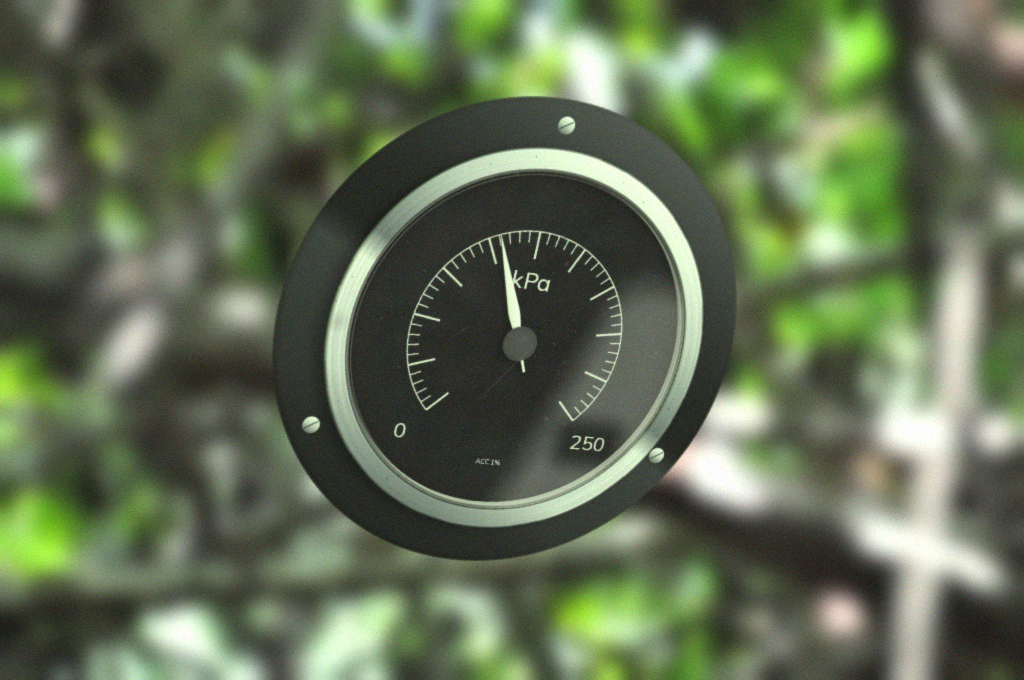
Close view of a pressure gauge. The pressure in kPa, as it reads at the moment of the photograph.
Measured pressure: 105 kPa
